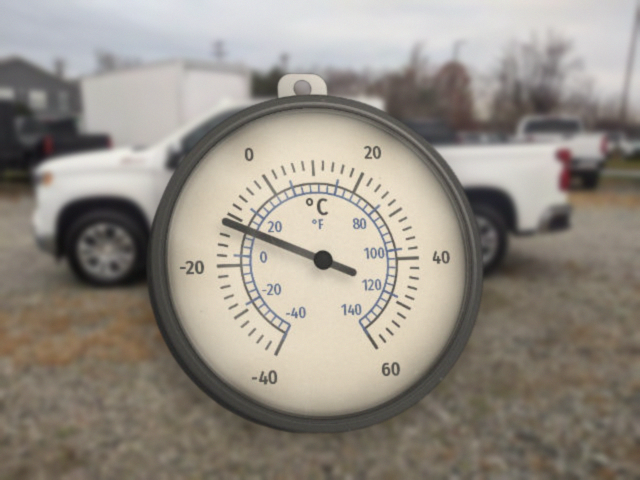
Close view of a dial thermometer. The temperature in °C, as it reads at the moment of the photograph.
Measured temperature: -12 °C
